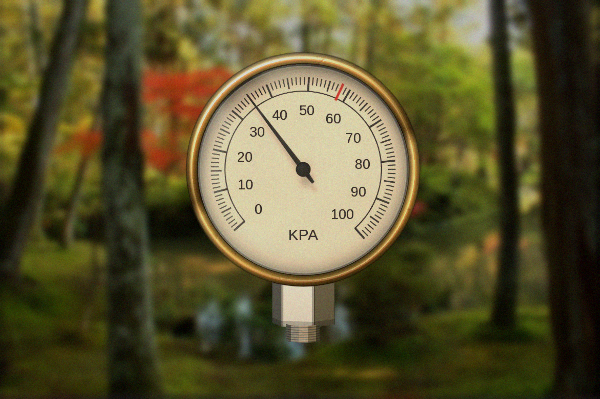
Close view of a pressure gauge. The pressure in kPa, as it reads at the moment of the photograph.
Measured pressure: 35 kPa
